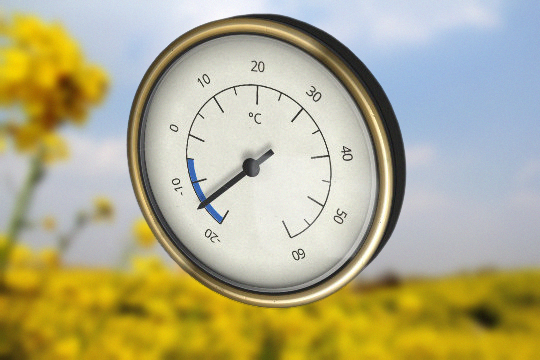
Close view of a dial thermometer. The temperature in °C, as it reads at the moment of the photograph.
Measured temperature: -15 °C
